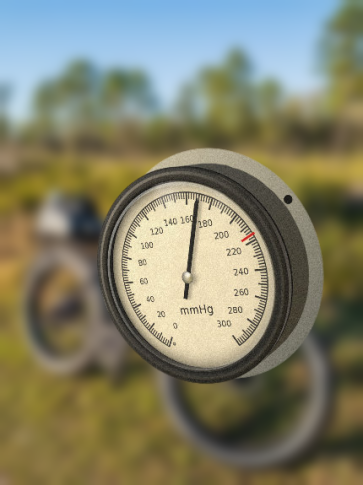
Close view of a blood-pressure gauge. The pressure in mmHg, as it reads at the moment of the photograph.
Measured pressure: 170 mmHg
